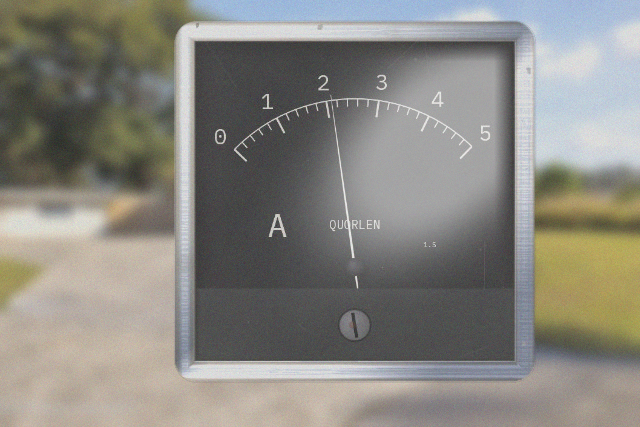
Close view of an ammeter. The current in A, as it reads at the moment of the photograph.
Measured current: 2.1 A
